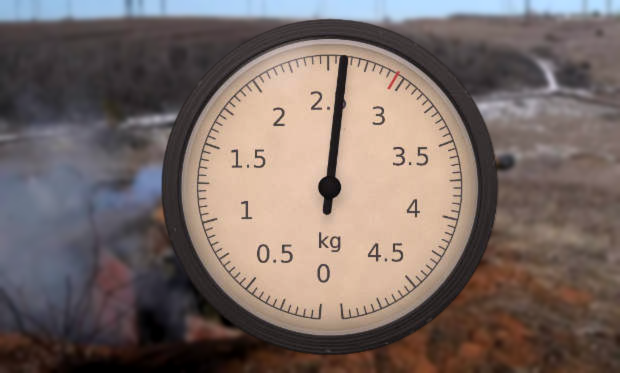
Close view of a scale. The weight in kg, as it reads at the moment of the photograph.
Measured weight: 2.6 kg
